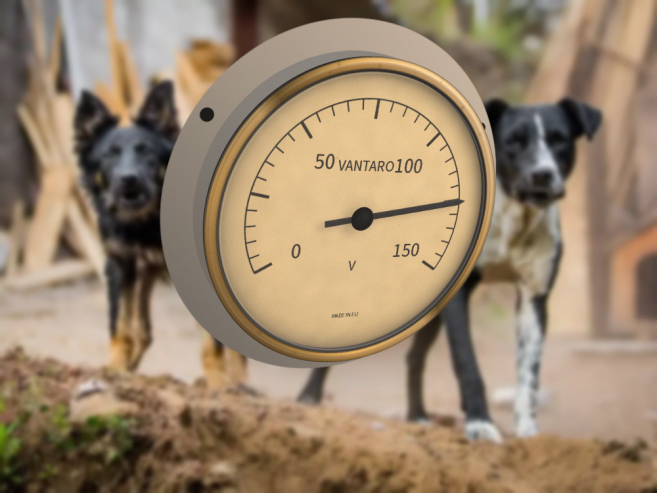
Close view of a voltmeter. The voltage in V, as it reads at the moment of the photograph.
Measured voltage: 125 V
